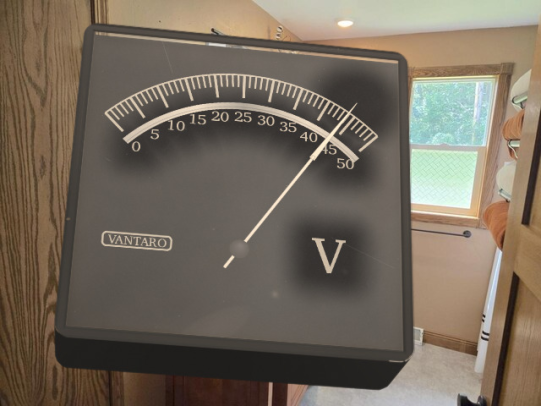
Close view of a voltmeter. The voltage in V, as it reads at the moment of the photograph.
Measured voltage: 44 V
